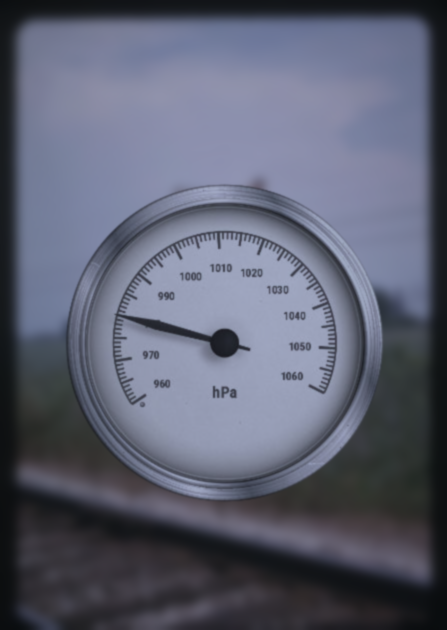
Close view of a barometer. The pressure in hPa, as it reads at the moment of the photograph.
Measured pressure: 980 hPa
